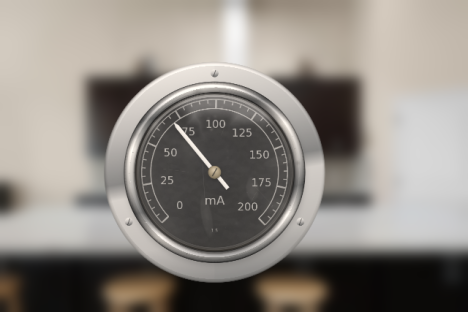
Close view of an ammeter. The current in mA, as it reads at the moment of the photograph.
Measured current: 70 mA
